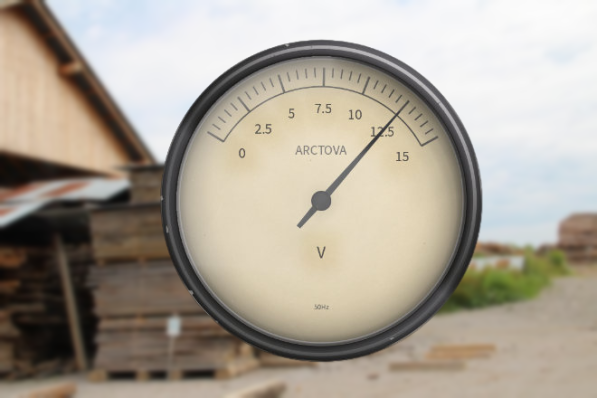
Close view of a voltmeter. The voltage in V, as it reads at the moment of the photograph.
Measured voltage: 12.5 V
